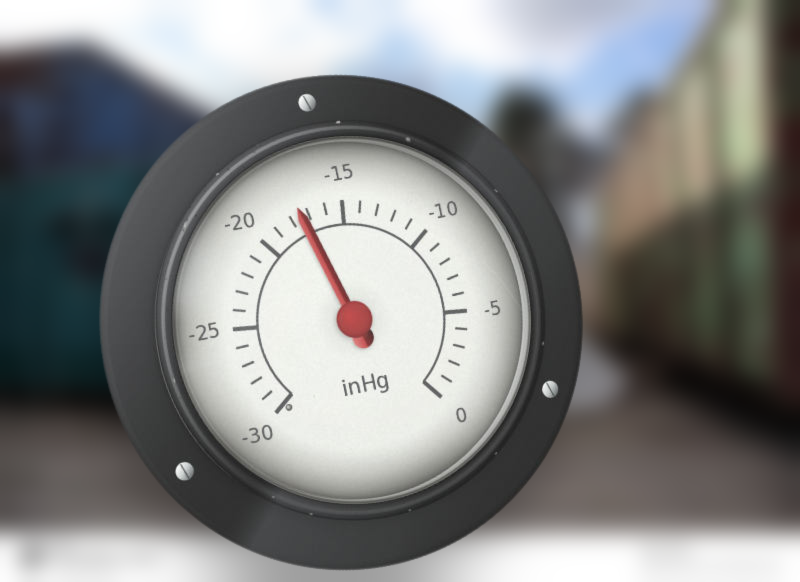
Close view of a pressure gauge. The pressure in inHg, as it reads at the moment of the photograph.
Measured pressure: -17.5 inHg
